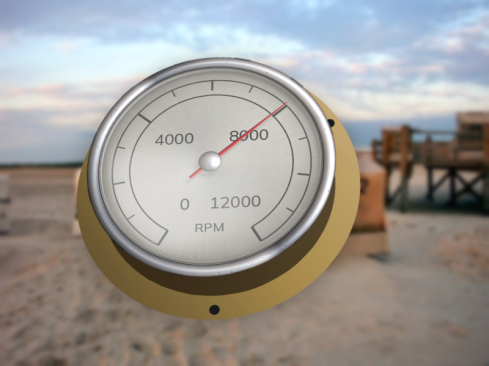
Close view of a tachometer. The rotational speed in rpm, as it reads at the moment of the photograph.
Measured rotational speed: 8000 rpm
